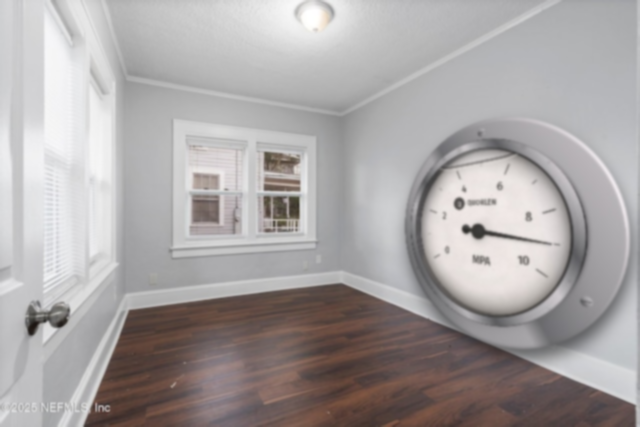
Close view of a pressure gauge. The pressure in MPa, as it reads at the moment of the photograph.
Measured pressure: 9 MPa
